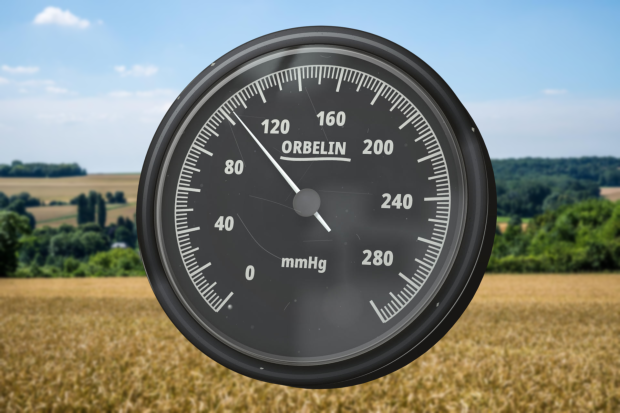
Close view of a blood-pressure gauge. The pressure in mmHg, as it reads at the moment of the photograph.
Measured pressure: 104 mmHg
